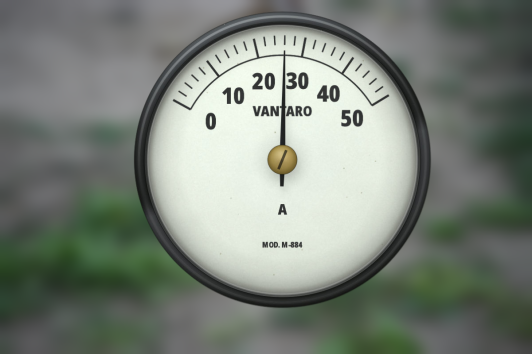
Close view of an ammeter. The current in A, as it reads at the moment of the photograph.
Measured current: 26 A
